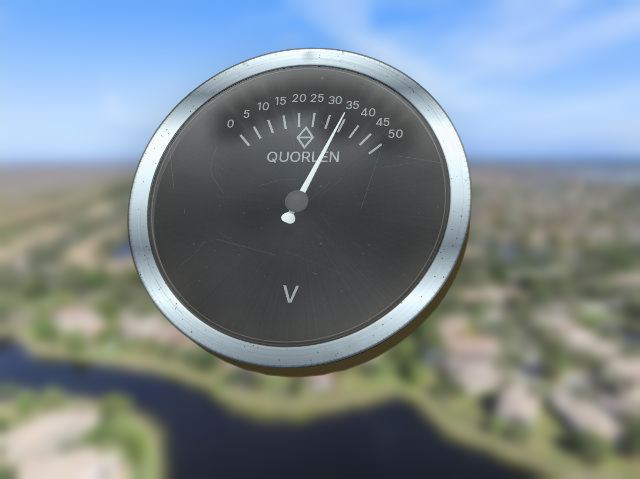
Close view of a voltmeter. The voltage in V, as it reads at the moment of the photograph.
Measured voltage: 35 V
